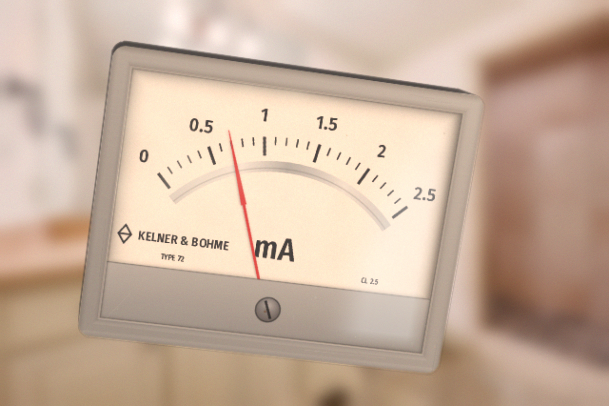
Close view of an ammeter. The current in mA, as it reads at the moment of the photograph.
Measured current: 0.7 mA
